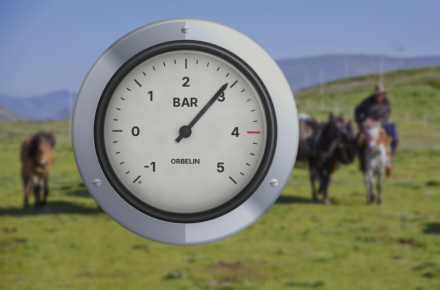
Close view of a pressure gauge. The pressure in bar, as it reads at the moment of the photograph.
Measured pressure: 2.9 bar
